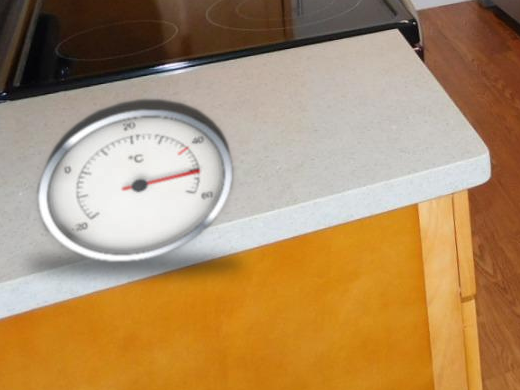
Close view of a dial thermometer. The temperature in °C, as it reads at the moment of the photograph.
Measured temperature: 50 °C
